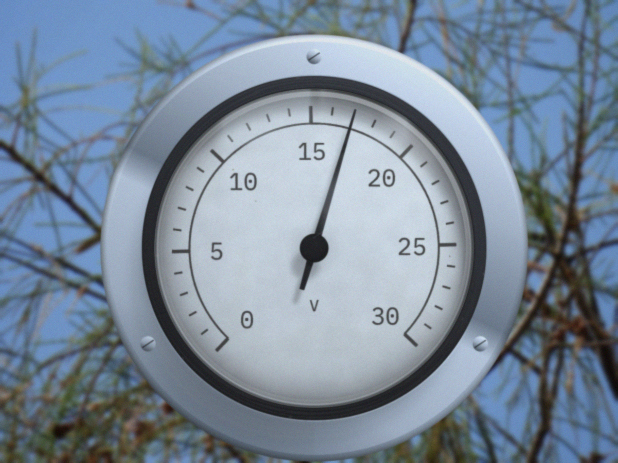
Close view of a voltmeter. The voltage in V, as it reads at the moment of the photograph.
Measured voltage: 17 V
